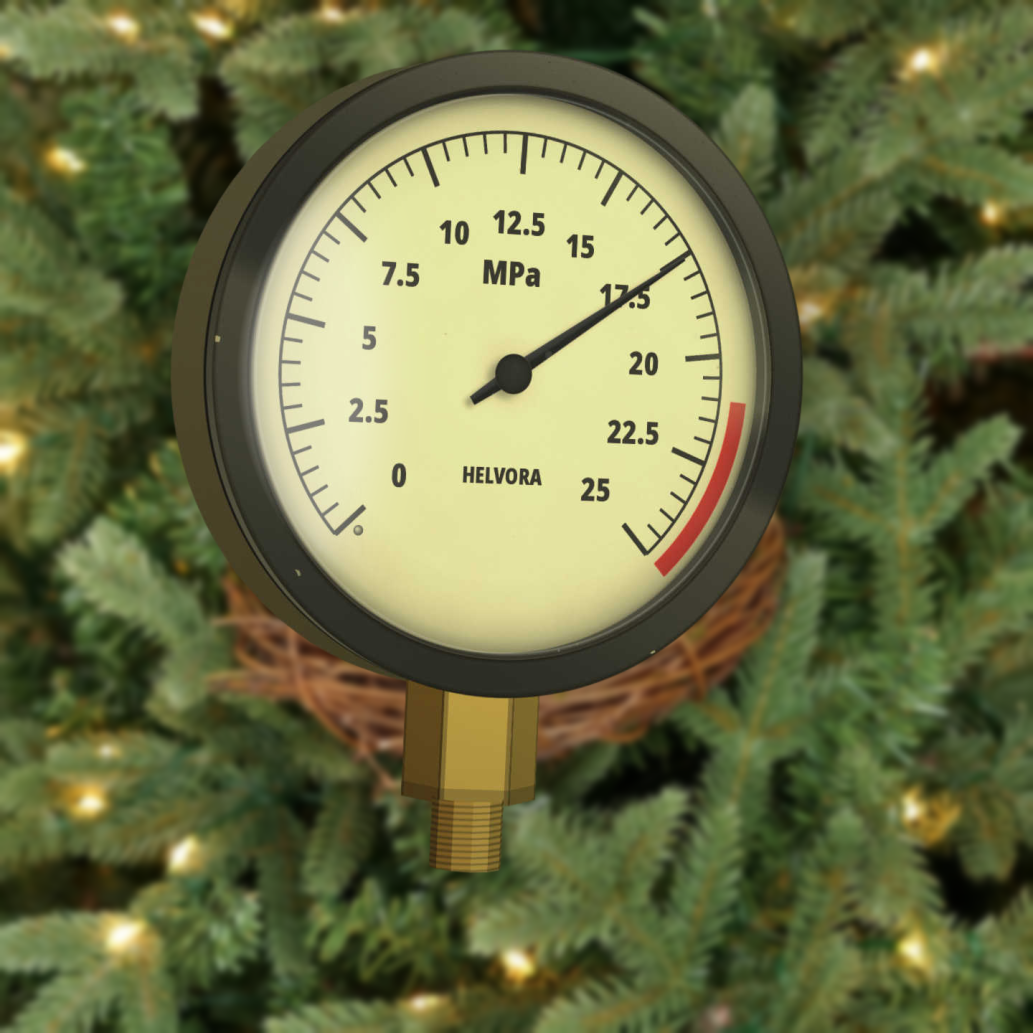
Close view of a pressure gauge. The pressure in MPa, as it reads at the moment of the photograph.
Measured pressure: 17.5 MPa
